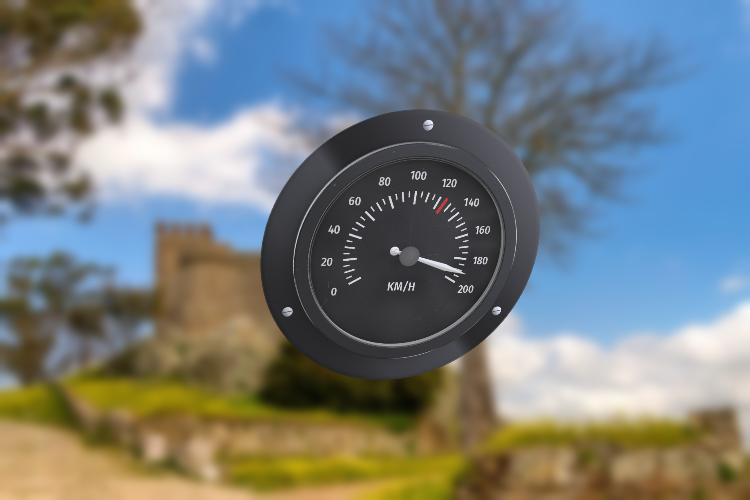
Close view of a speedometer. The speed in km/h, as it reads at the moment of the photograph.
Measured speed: 190 km/h
